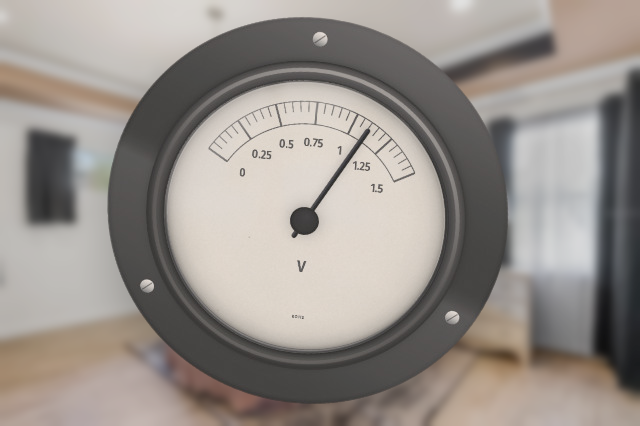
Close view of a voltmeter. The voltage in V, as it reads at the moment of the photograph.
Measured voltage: 1.1 V
